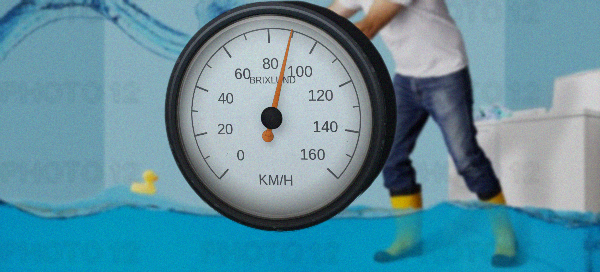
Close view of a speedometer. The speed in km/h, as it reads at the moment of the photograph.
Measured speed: 90 km/h
